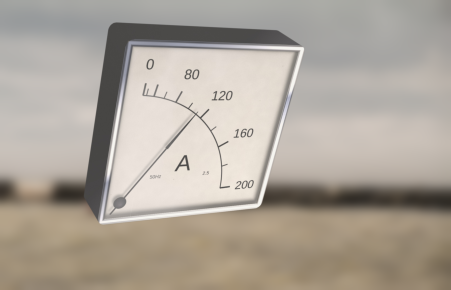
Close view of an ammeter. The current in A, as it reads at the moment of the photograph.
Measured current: 110 A
